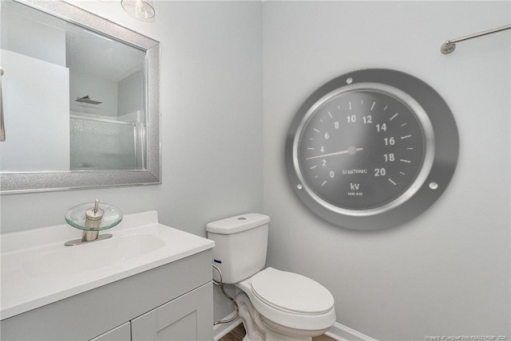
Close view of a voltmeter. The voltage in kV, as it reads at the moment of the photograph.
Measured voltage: 3 kV
